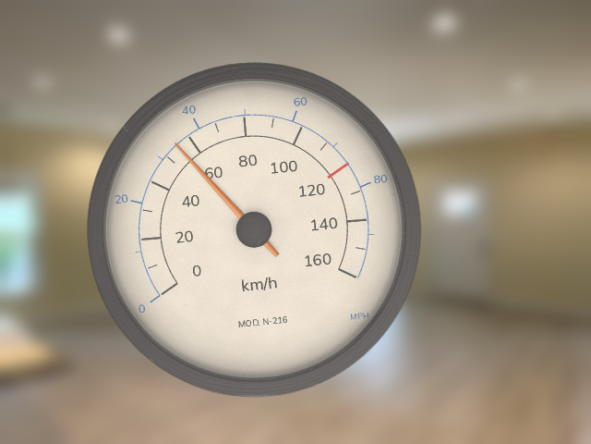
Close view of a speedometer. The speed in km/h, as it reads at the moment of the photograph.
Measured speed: 55 km/h
